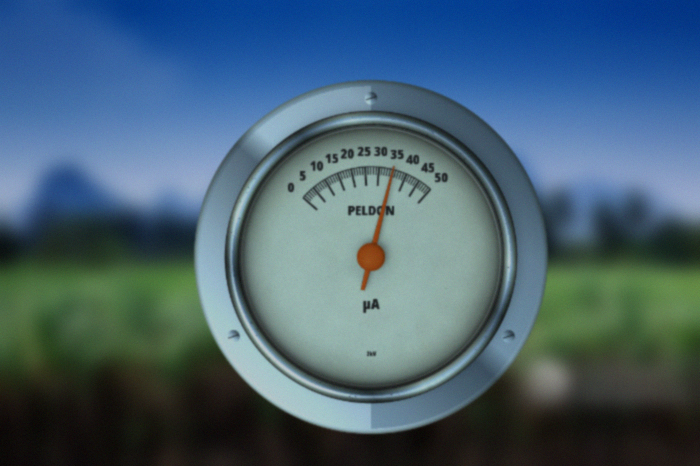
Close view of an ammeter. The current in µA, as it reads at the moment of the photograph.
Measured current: 35 µA
